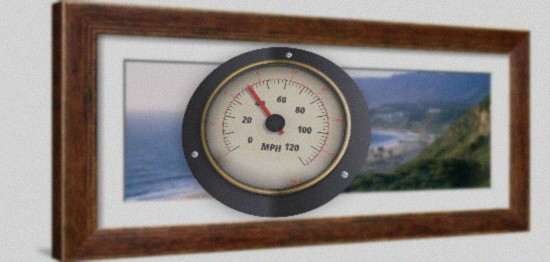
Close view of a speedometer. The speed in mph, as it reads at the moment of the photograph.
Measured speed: 40 mph
